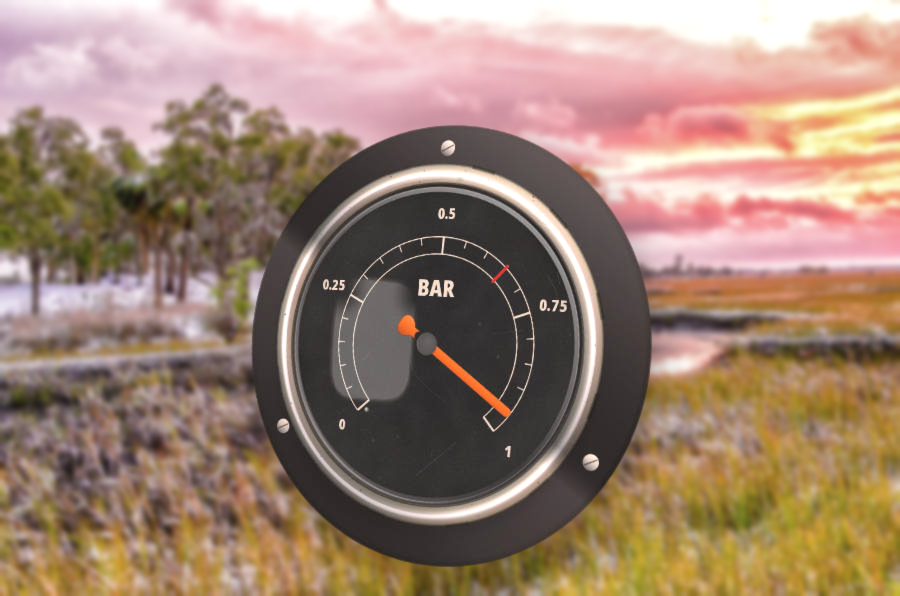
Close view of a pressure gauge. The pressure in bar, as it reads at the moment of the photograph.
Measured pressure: 0.95 bar
